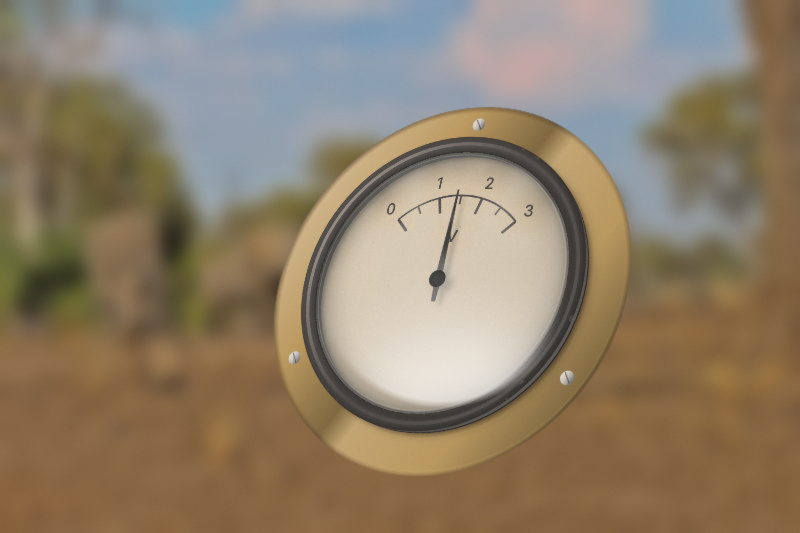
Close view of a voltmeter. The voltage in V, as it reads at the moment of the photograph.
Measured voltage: 1.5 V
